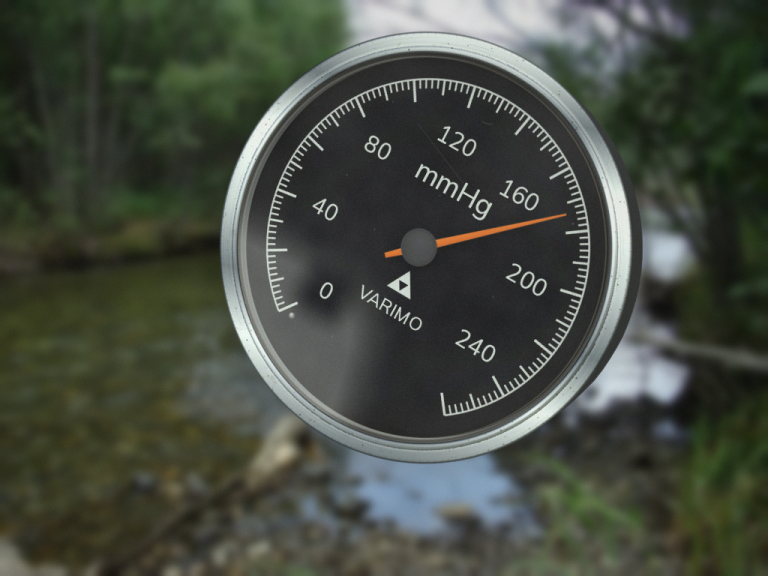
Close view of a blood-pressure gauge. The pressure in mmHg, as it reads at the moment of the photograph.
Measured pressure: 174 mmHg
